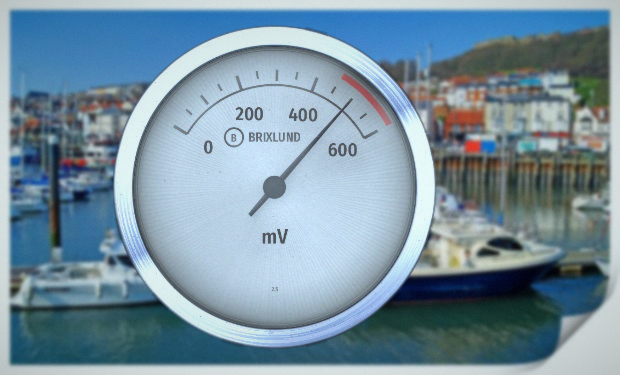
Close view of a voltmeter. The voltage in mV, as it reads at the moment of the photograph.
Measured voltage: 500 mV
